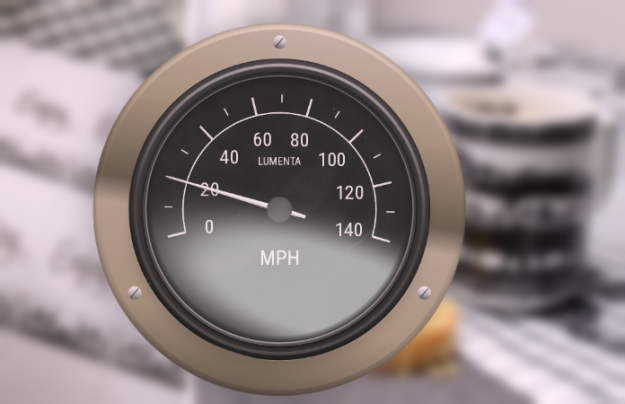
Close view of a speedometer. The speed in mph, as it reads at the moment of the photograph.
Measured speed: 20 mph
